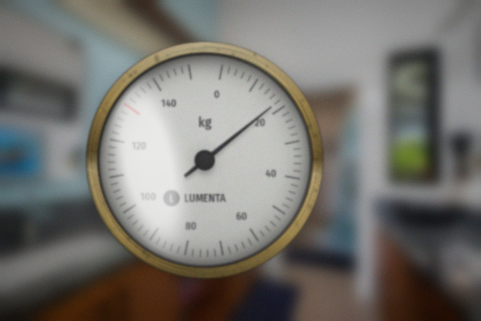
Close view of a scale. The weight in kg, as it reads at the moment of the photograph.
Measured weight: 18 kg
